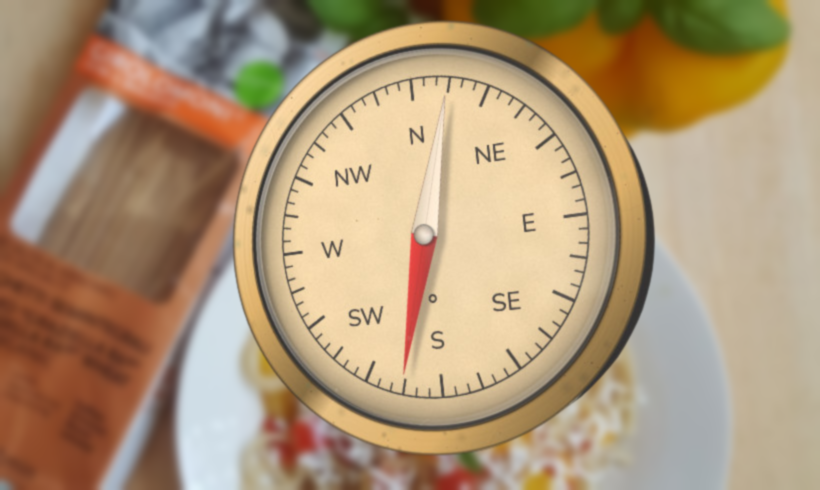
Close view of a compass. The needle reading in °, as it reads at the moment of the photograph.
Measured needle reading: 195 °
